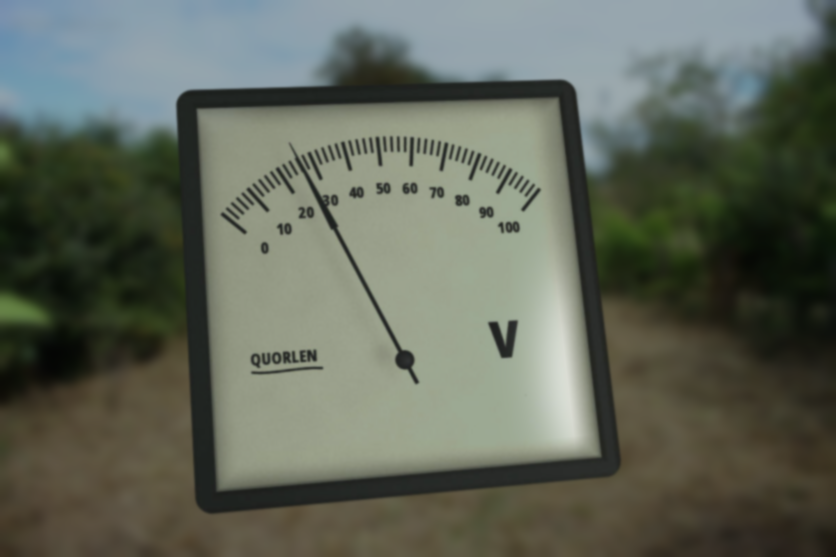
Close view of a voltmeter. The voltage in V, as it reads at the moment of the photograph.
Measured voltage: 26 V
